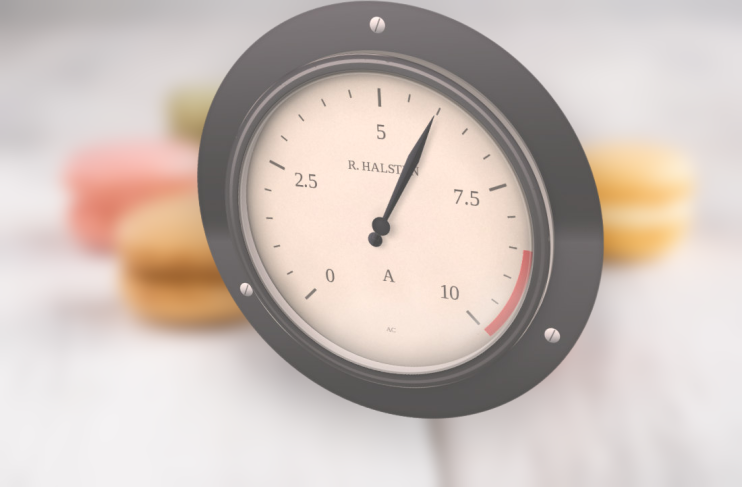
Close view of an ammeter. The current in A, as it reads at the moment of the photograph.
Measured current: 6 A
